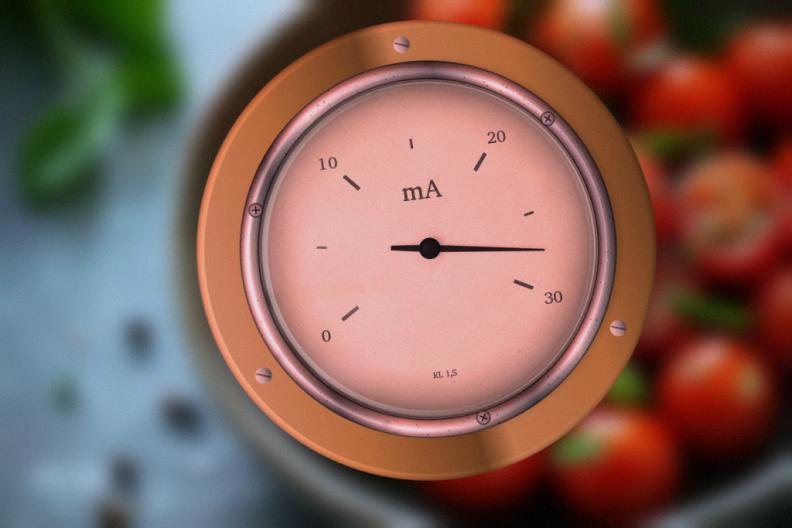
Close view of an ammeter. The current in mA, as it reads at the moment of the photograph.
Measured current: 27.5 mA
